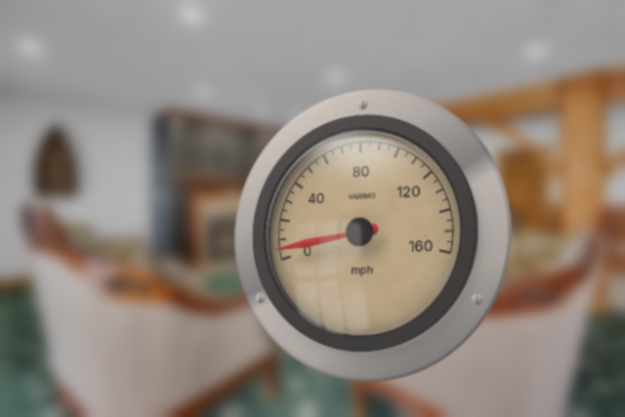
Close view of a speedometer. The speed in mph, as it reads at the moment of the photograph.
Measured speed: 5 mph
